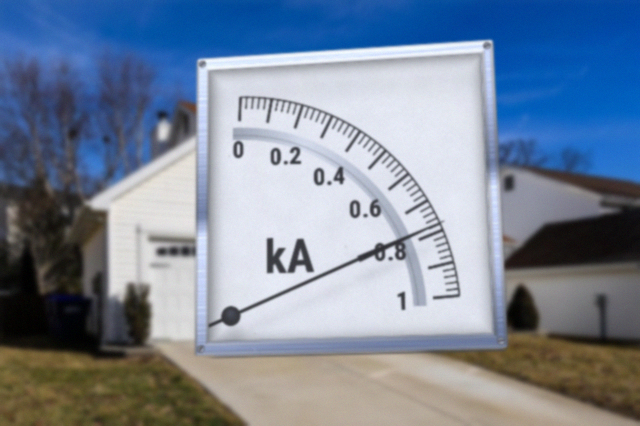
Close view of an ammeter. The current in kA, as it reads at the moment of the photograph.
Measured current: 0.78 kA
